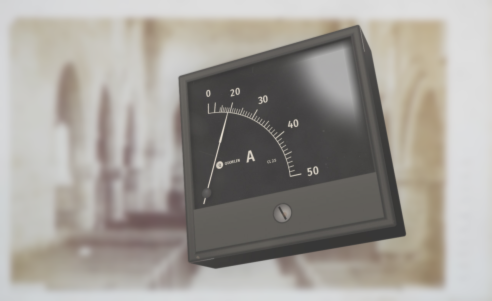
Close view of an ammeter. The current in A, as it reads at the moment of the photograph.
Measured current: 20 A
